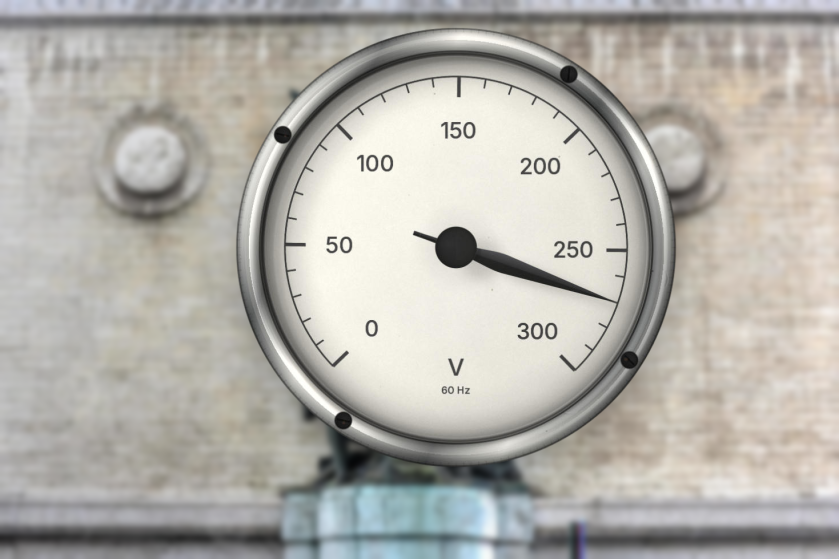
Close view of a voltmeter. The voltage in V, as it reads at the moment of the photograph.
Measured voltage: 270 V
